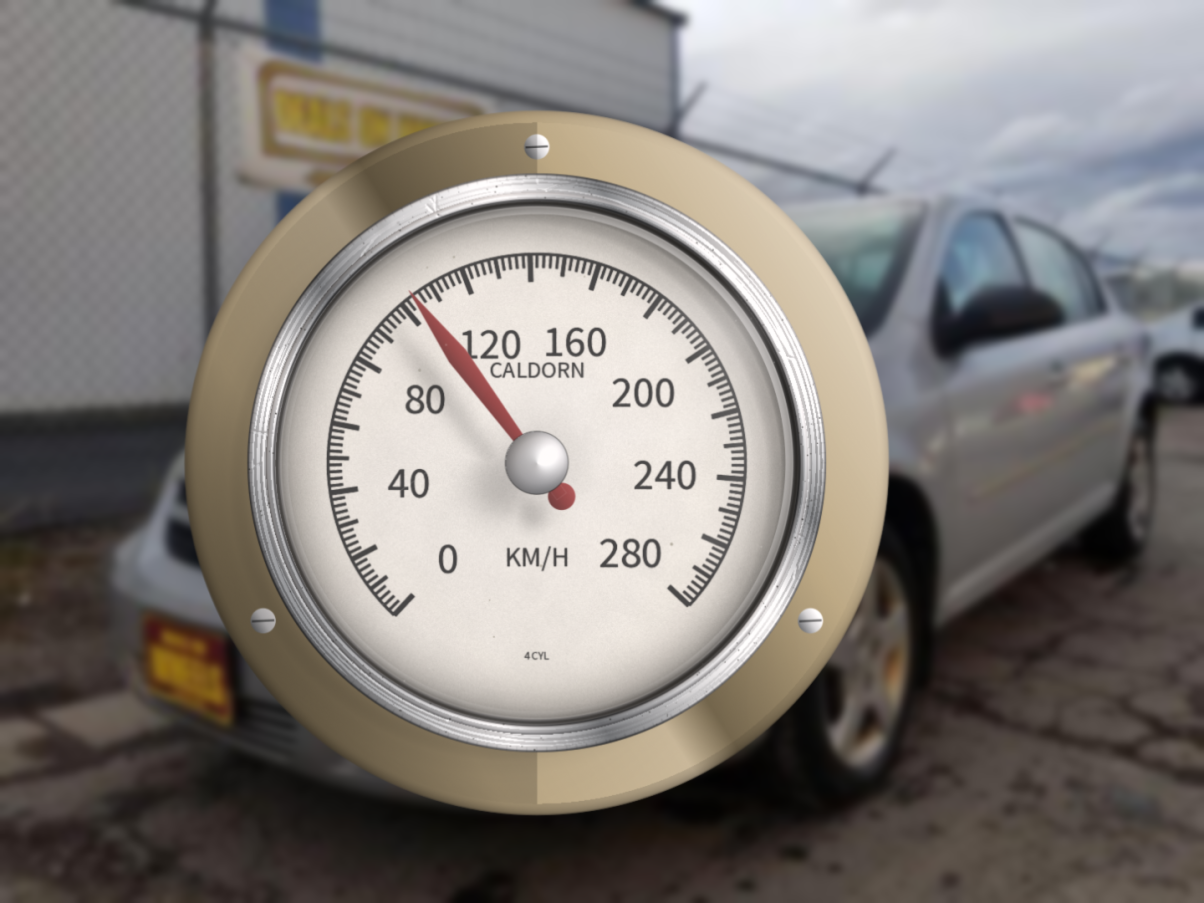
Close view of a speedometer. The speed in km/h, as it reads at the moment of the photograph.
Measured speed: 104 km/h
